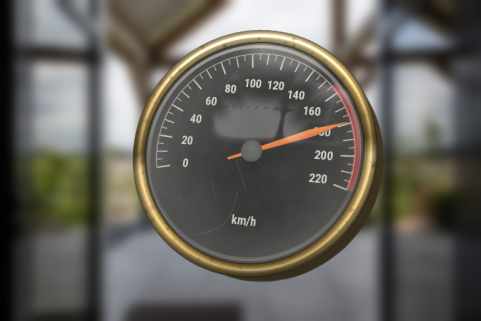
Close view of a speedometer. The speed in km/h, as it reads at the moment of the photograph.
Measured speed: 180 km/h
